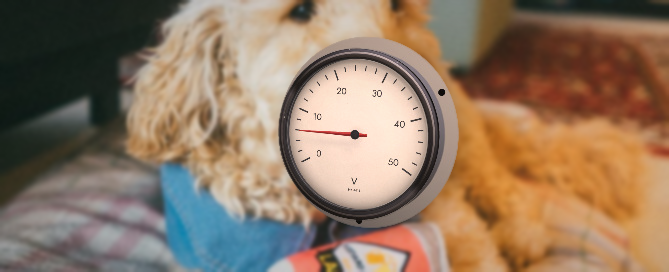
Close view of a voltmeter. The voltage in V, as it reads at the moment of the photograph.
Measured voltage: 6 V
